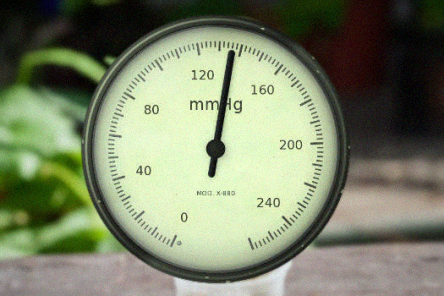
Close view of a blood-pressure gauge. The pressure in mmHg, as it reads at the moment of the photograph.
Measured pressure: 136 mmHg
